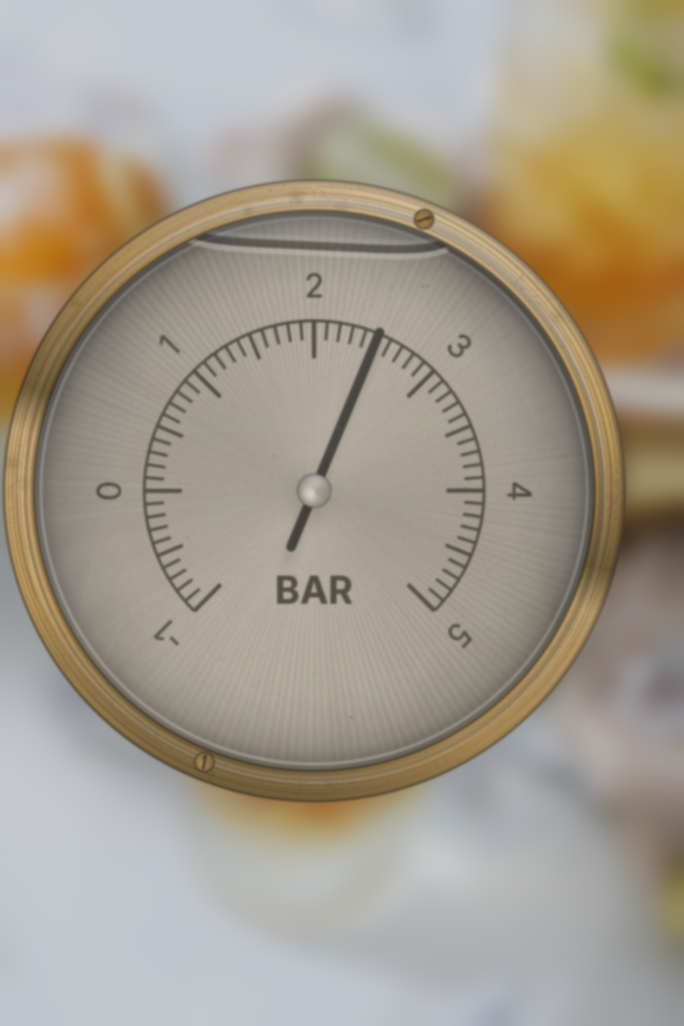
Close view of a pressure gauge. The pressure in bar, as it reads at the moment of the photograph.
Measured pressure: 2.5 bar
